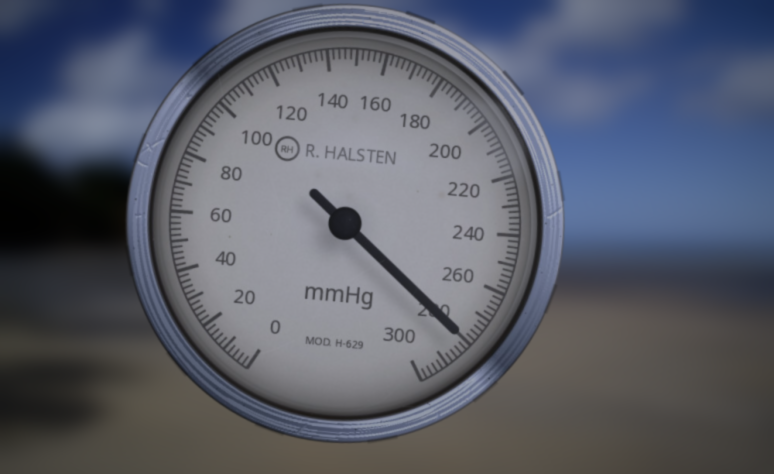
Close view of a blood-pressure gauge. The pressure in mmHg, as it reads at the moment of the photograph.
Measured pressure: 280 mmHg
